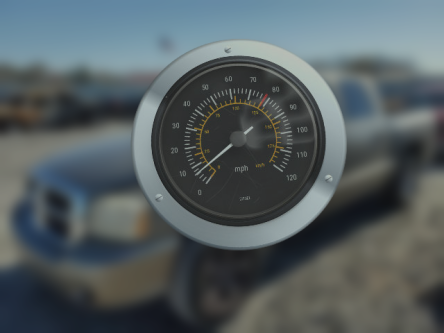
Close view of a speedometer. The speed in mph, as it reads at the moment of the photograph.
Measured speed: 6 mph
